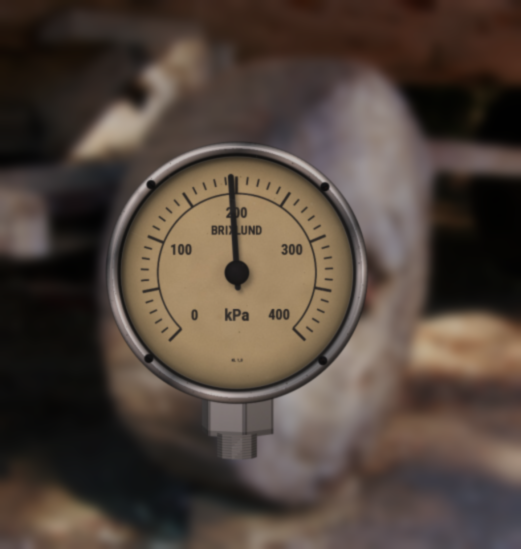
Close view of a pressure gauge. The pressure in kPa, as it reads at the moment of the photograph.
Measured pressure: 195 kPa
